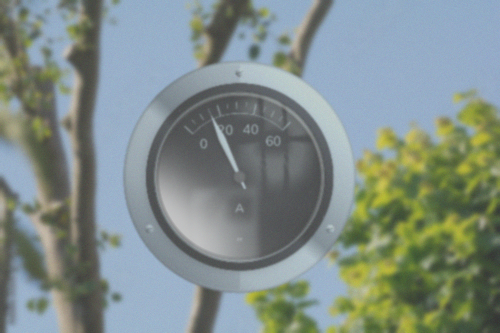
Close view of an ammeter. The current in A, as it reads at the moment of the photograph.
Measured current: 15 A
